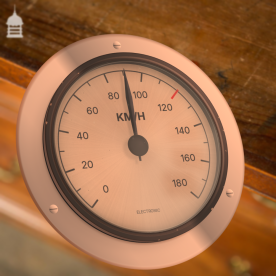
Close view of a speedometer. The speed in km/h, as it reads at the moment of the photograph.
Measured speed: 90 km/h
